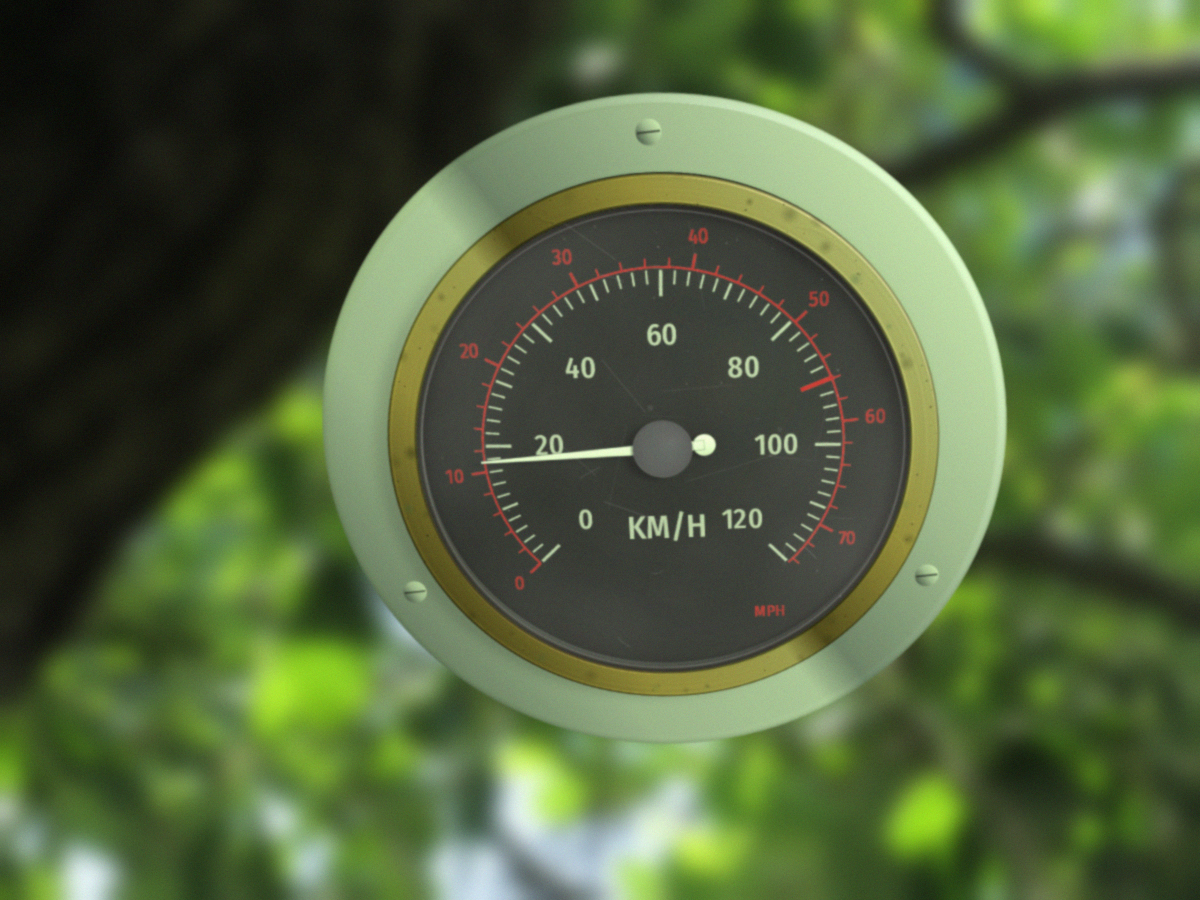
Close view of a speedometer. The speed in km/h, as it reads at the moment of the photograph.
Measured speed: 18 km/h
